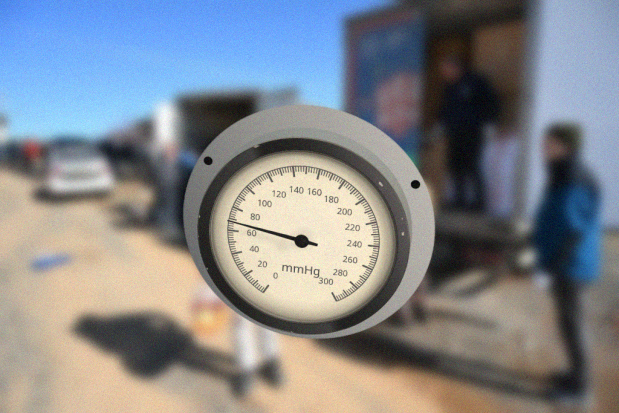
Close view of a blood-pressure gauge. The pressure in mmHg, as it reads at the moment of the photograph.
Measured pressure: 70 mmHg
